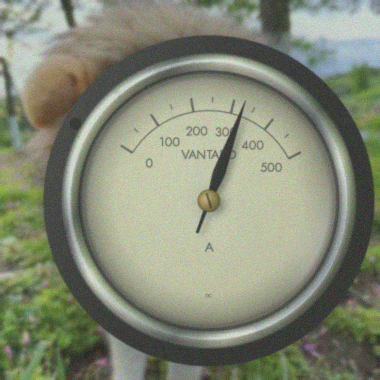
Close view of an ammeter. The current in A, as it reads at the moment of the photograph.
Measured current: 325 A
